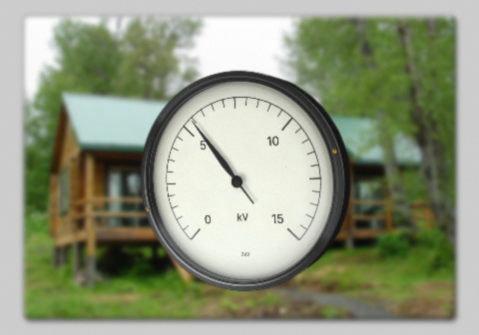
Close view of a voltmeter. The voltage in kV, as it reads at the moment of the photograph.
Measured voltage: 5.5 kV
